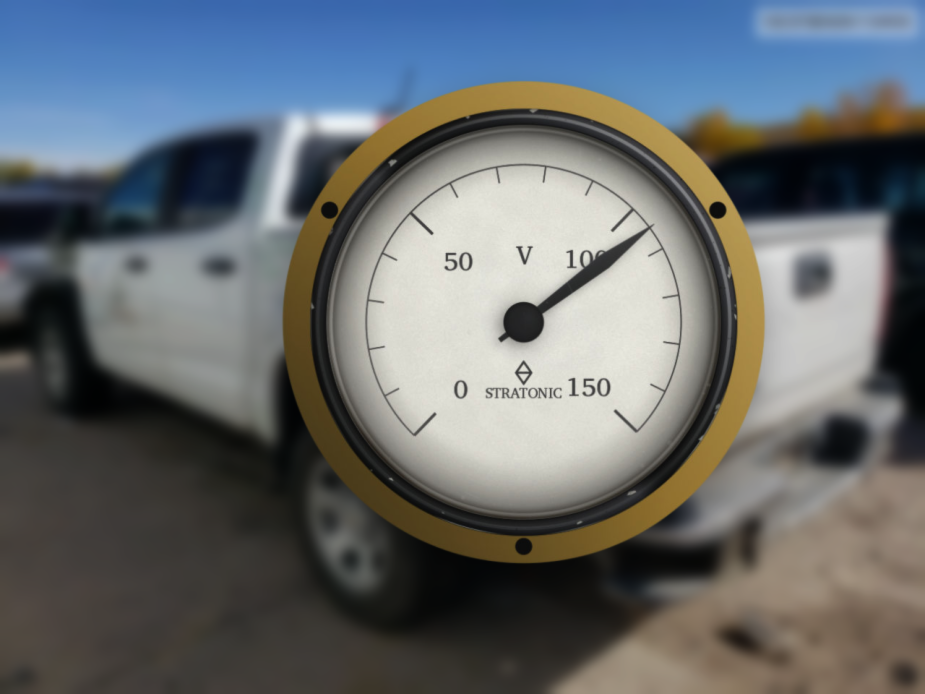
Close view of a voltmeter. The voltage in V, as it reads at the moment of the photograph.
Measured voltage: 105 V
